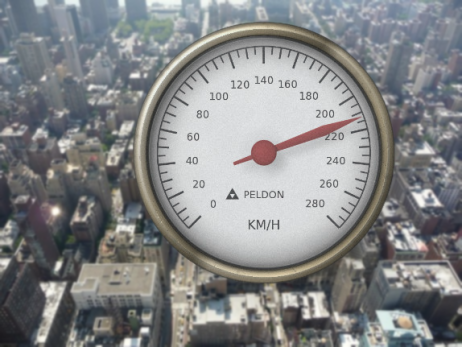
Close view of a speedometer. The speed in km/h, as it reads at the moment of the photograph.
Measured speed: 212.5 km/h
